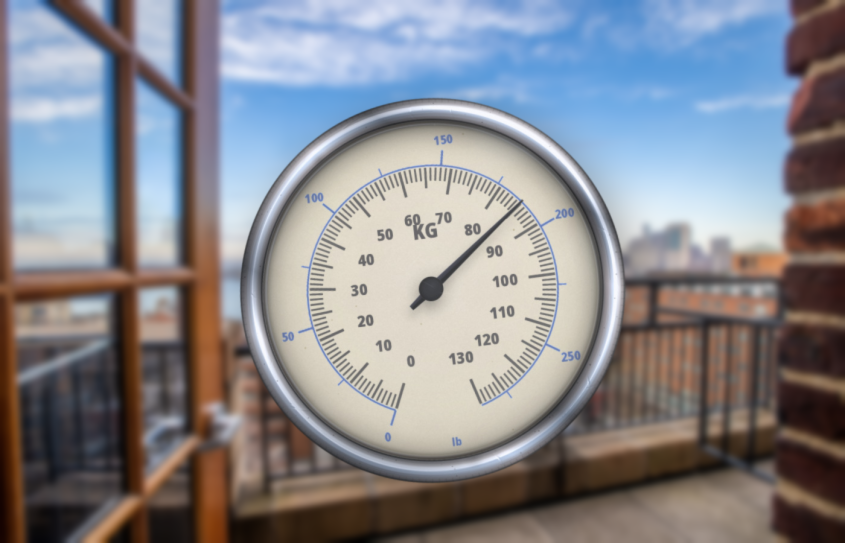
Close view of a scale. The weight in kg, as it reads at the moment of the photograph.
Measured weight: 85 kg
